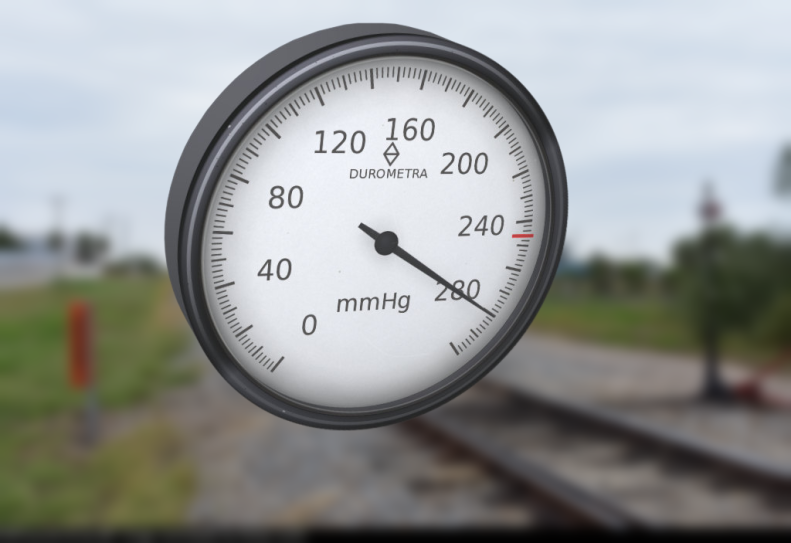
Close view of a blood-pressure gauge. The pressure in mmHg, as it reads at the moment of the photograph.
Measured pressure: 280 mmHg
